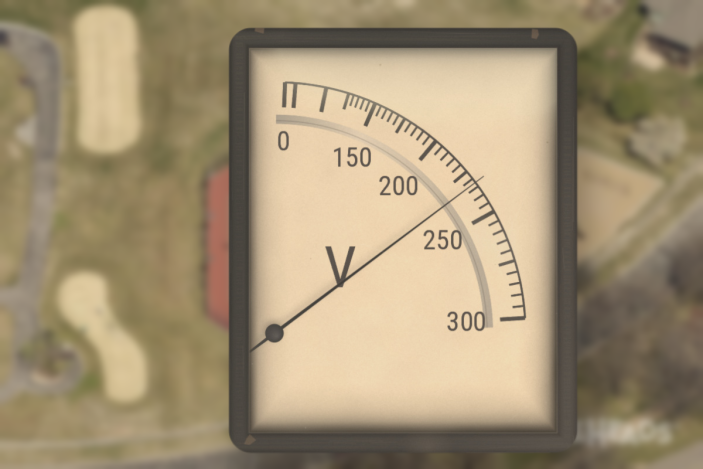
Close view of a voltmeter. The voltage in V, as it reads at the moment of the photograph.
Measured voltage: 232.5 V
